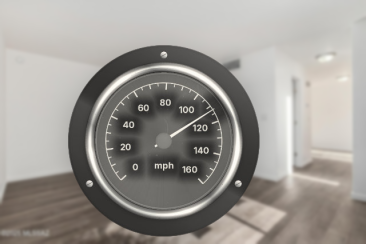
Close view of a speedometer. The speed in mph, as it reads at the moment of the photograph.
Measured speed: 112.5 mph
